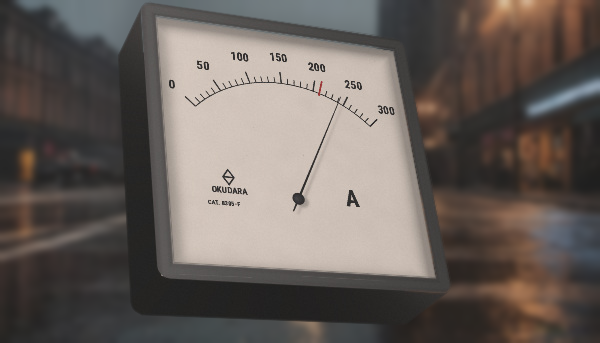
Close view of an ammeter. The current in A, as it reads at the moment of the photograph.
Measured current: 240 A
